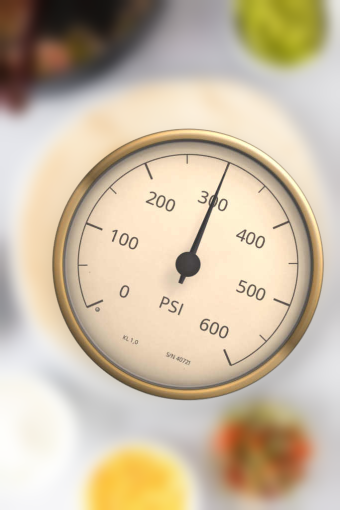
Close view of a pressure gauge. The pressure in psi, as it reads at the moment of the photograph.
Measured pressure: 300 psi
